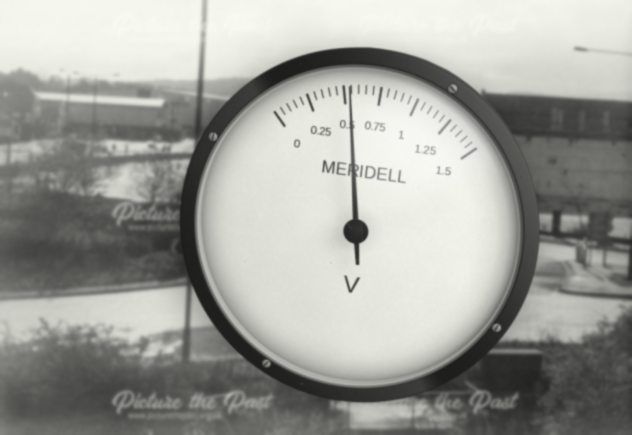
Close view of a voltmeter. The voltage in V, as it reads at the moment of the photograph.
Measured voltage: 0.55 V
